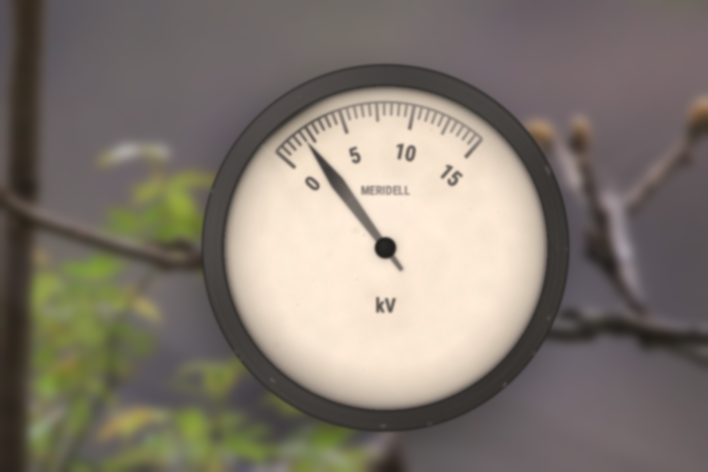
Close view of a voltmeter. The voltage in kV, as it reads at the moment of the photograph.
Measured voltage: 2 kV
